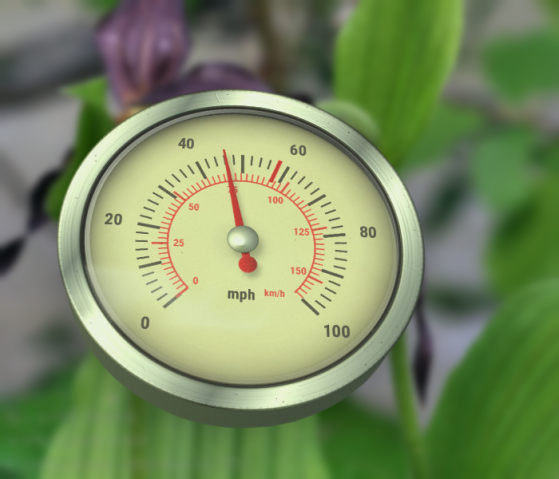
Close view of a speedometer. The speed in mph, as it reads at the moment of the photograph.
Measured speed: 46 mph
